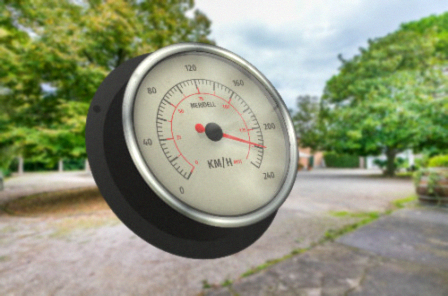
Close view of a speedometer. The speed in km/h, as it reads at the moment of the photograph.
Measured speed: 220 km/h
